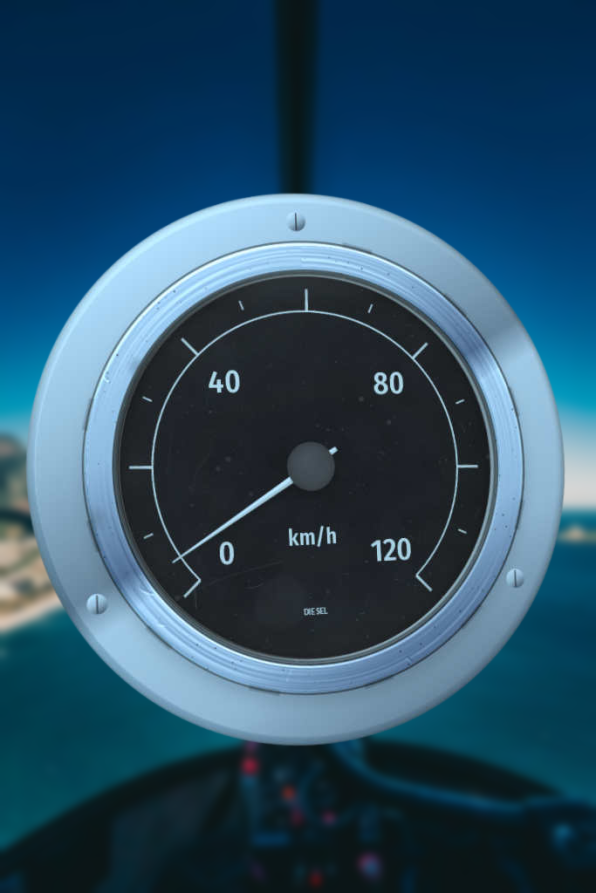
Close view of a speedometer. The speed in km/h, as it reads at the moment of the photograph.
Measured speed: 5 km/h
